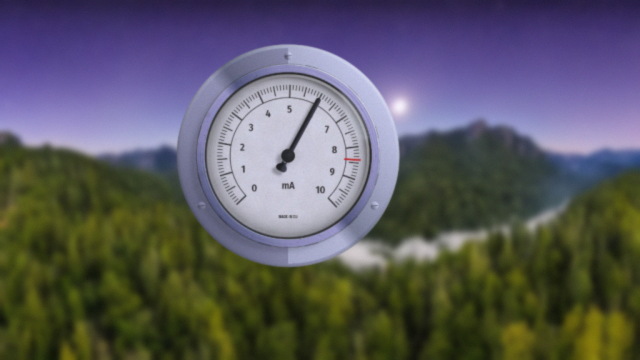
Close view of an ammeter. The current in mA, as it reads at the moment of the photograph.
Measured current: 6 mA
